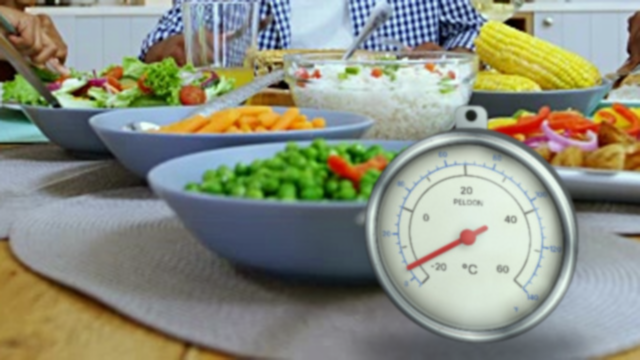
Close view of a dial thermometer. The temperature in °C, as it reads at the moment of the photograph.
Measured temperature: -15 °C
